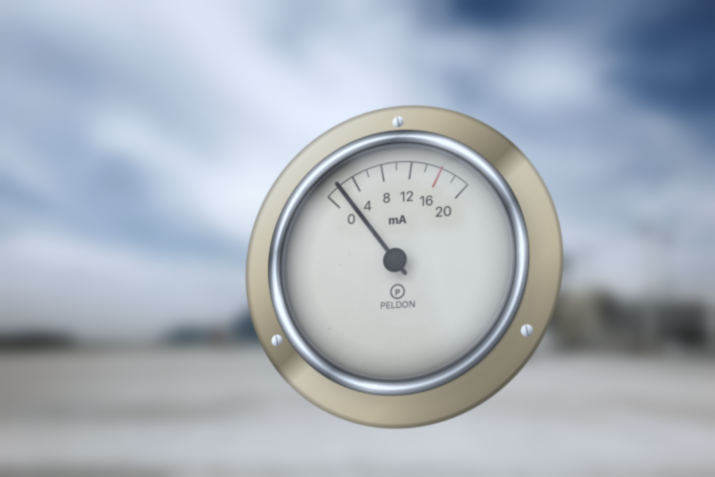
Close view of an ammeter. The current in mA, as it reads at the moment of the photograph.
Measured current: 2 mA
